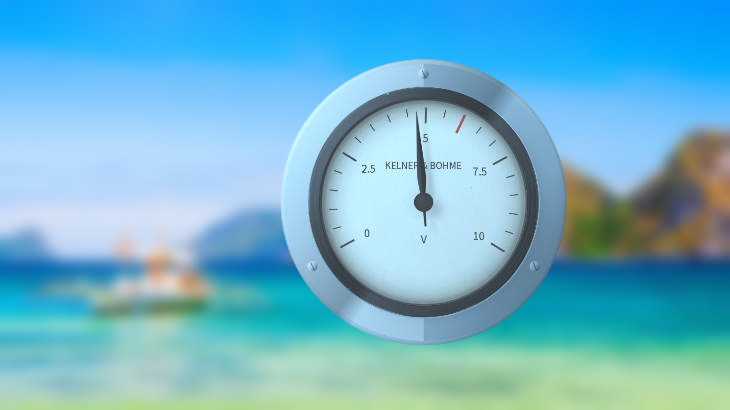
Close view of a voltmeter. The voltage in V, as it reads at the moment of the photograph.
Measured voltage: 4.75 V
